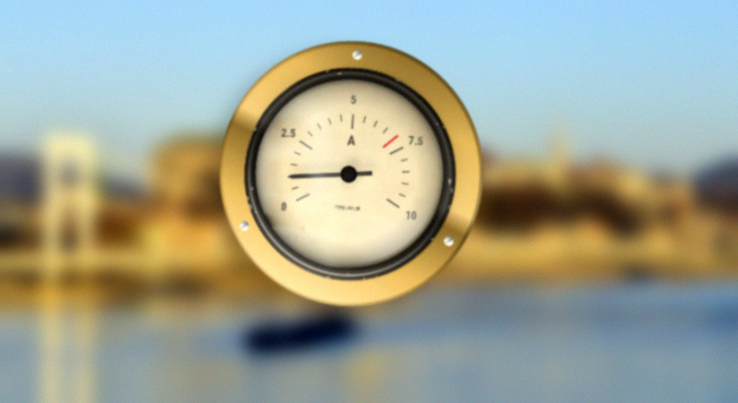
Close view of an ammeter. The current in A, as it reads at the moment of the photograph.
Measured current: 1 A
